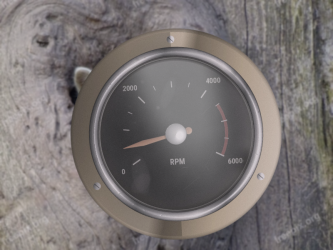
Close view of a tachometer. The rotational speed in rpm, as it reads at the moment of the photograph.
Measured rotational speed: 500 rpm
